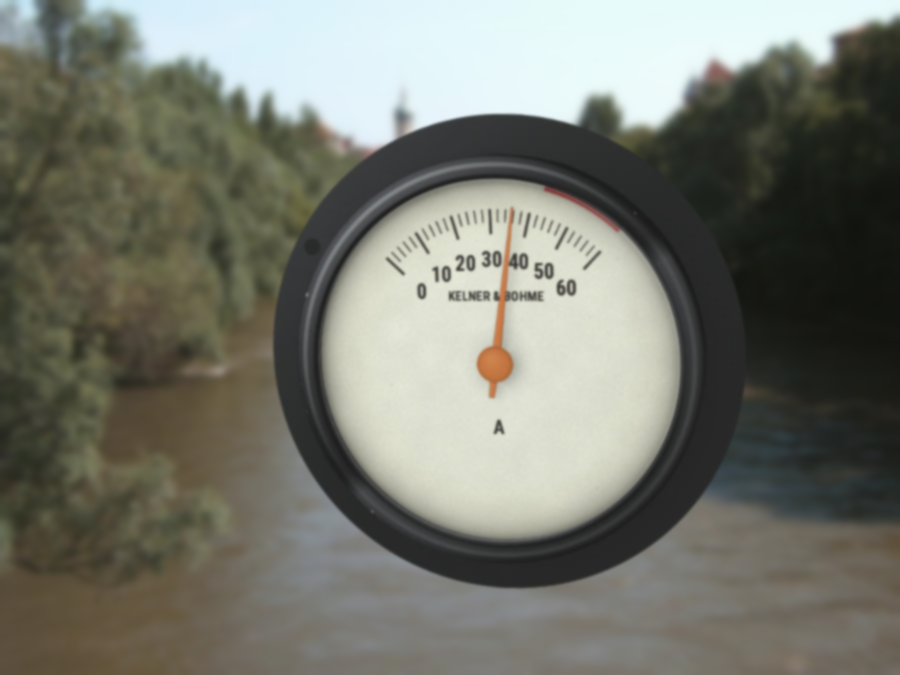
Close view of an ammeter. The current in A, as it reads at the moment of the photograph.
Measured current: 36 A
